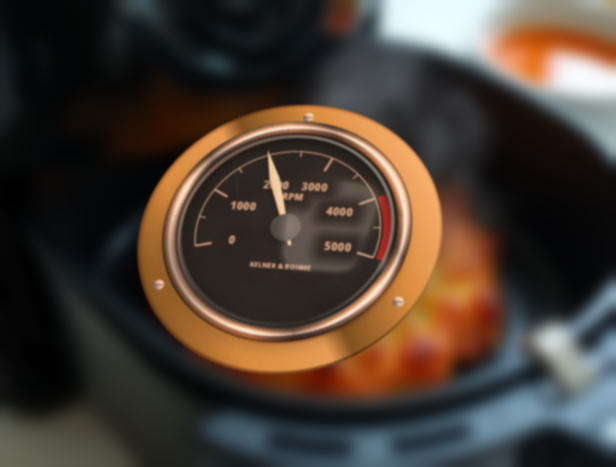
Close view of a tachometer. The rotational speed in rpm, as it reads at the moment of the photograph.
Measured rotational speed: 2000 rpm
